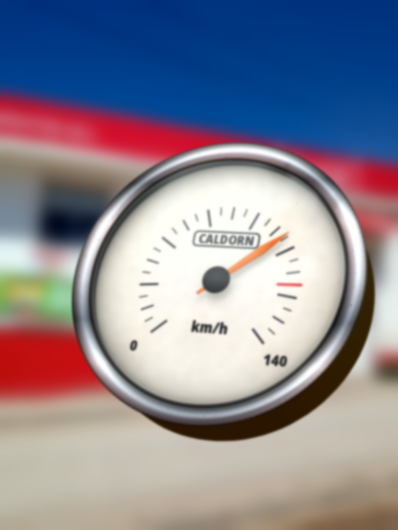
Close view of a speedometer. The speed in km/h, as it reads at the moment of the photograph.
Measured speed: 95 km/h
